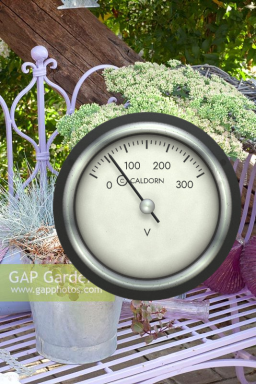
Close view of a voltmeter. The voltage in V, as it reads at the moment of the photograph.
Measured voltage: 60 V
